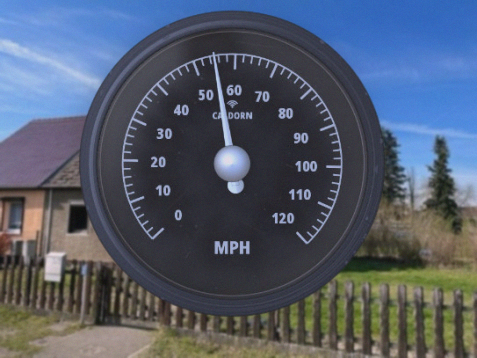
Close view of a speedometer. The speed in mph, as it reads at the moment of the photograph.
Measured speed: 55 mph
